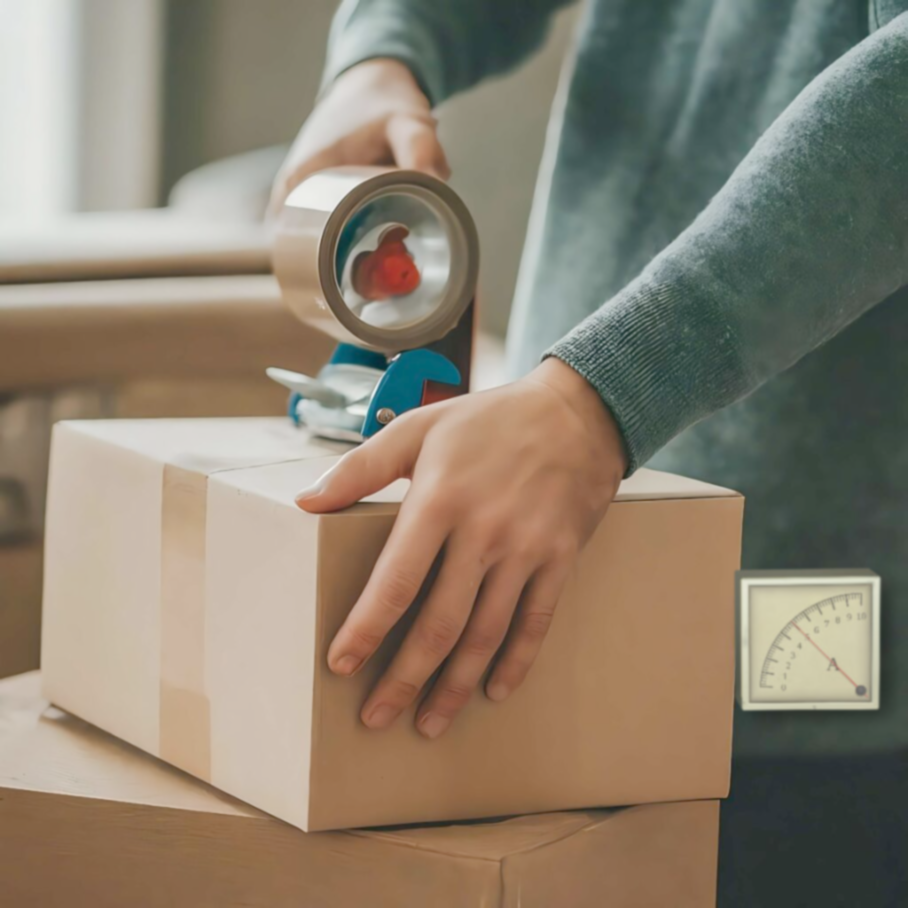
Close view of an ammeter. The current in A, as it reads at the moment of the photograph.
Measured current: 5 A
